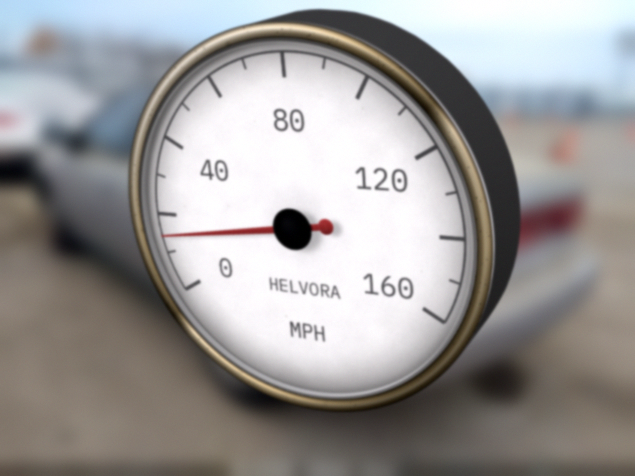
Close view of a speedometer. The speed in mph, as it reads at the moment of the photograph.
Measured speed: 15 mph
